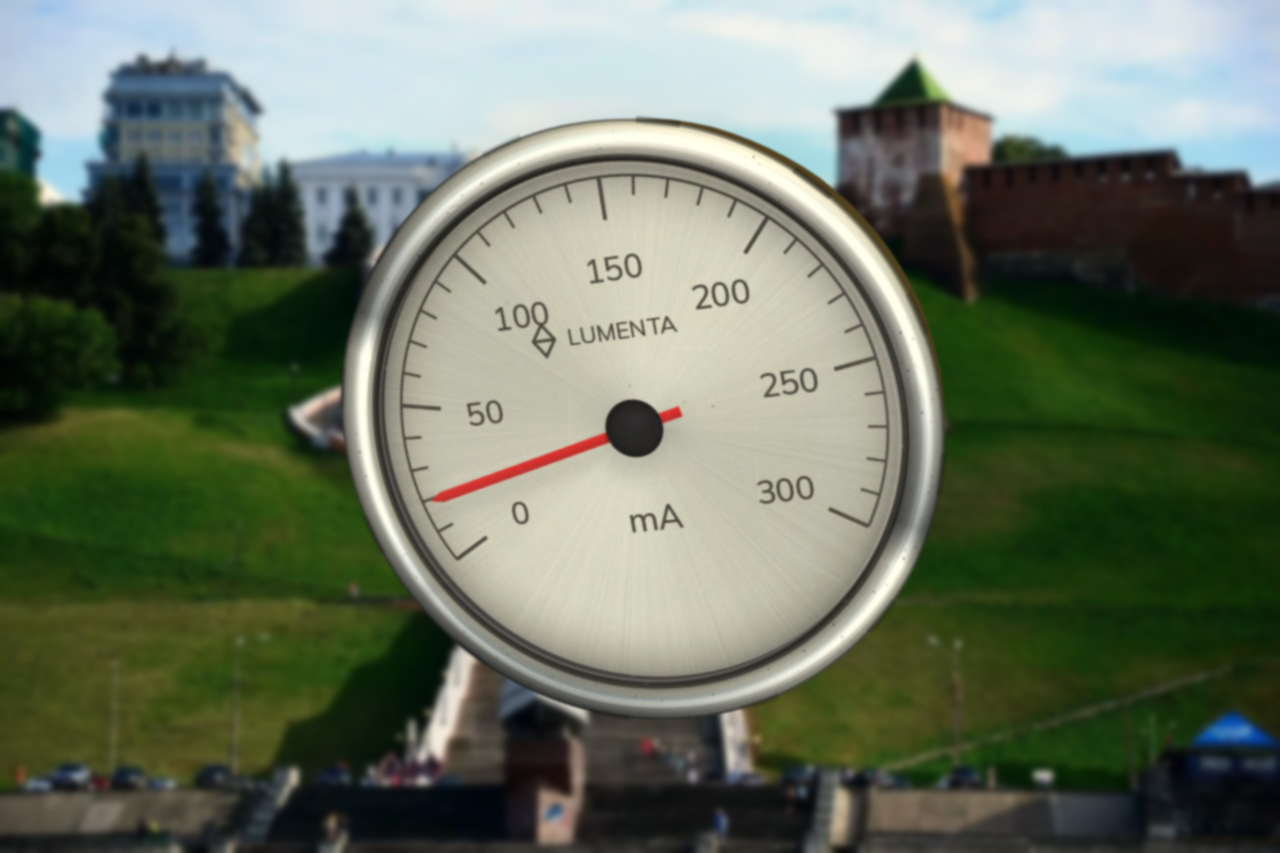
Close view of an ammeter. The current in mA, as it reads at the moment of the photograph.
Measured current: 20 mA
